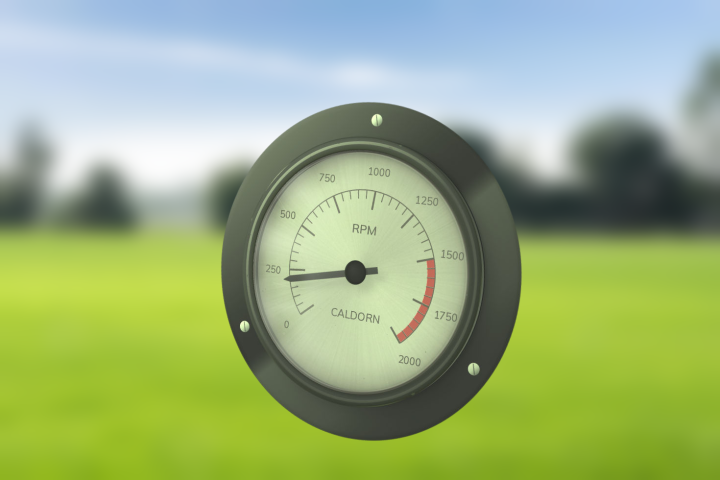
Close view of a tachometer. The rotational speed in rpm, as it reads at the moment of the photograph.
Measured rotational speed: 200 rpm
